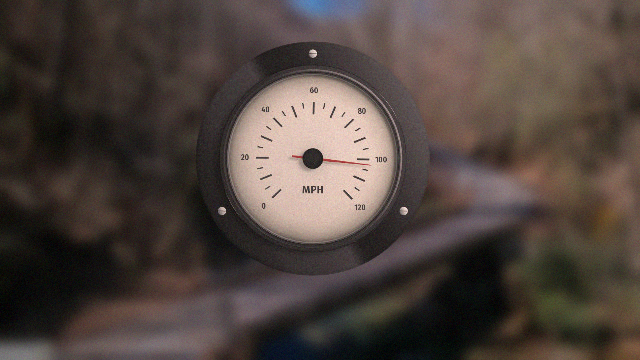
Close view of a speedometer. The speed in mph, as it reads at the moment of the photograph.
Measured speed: 102.5 mph
